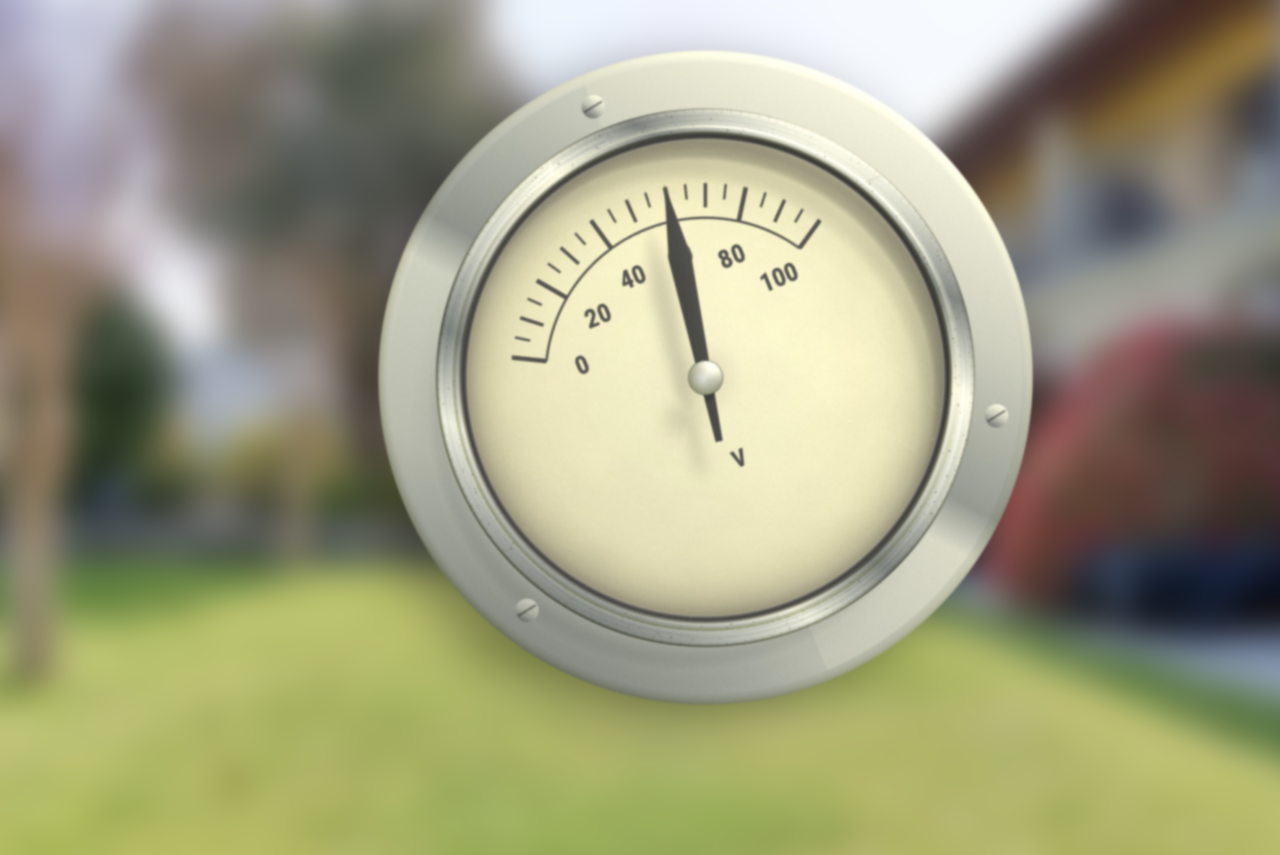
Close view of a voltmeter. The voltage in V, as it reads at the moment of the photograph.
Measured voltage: 60 V
